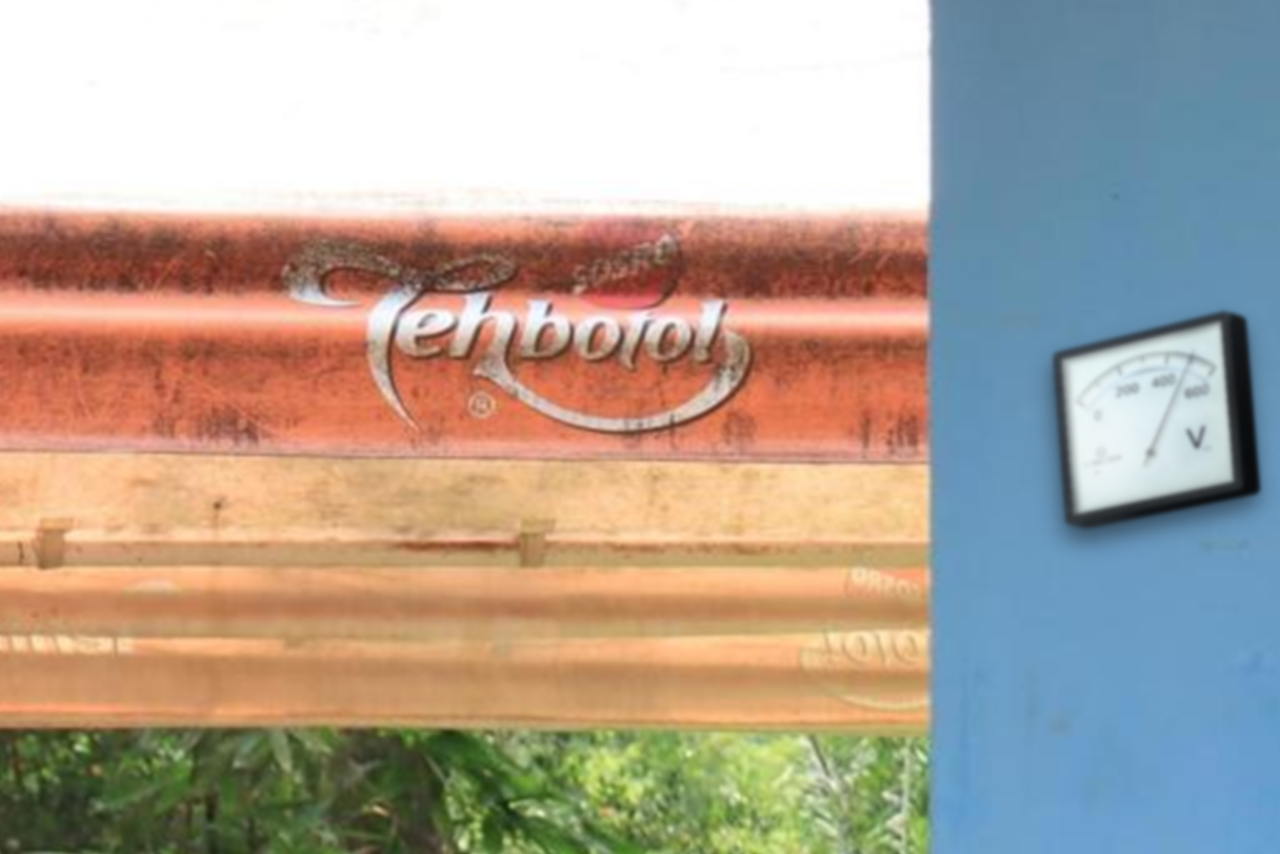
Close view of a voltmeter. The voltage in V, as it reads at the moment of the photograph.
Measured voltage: 500 V
